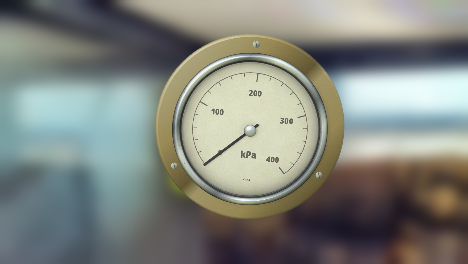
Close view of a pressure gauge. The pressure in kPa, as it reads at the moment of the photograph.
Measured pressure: 0 kPa
